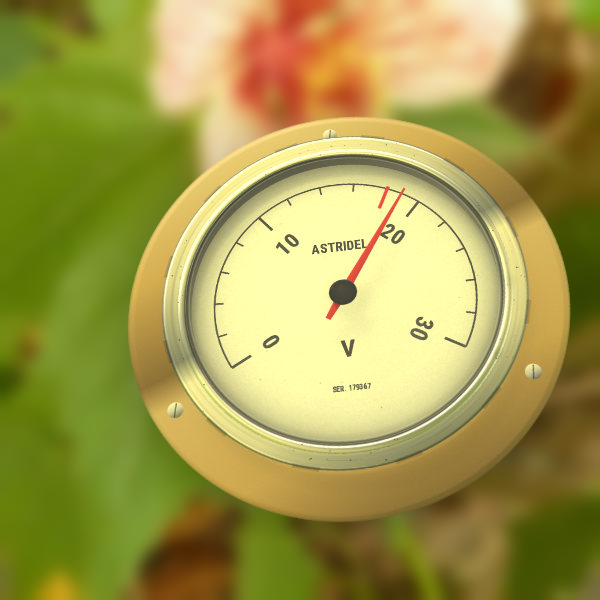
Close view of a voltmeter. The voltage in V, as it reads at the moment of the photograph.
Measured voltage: 19 V
